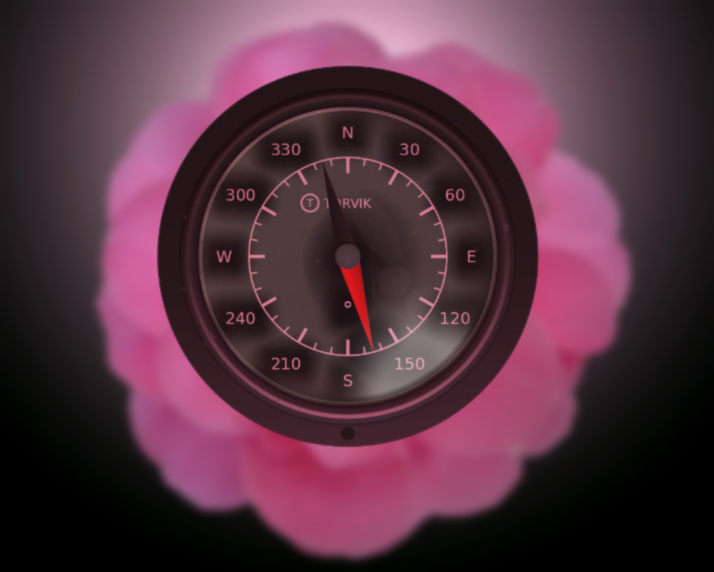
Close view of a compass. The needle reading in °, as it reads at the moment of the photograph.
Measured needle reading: 165 °
